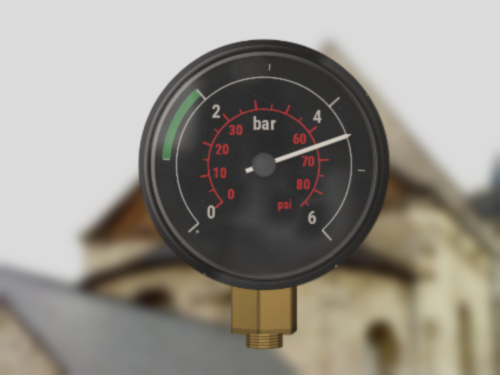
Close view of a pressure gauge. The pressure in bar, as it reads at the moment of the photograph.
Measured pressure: 4.5 bar
